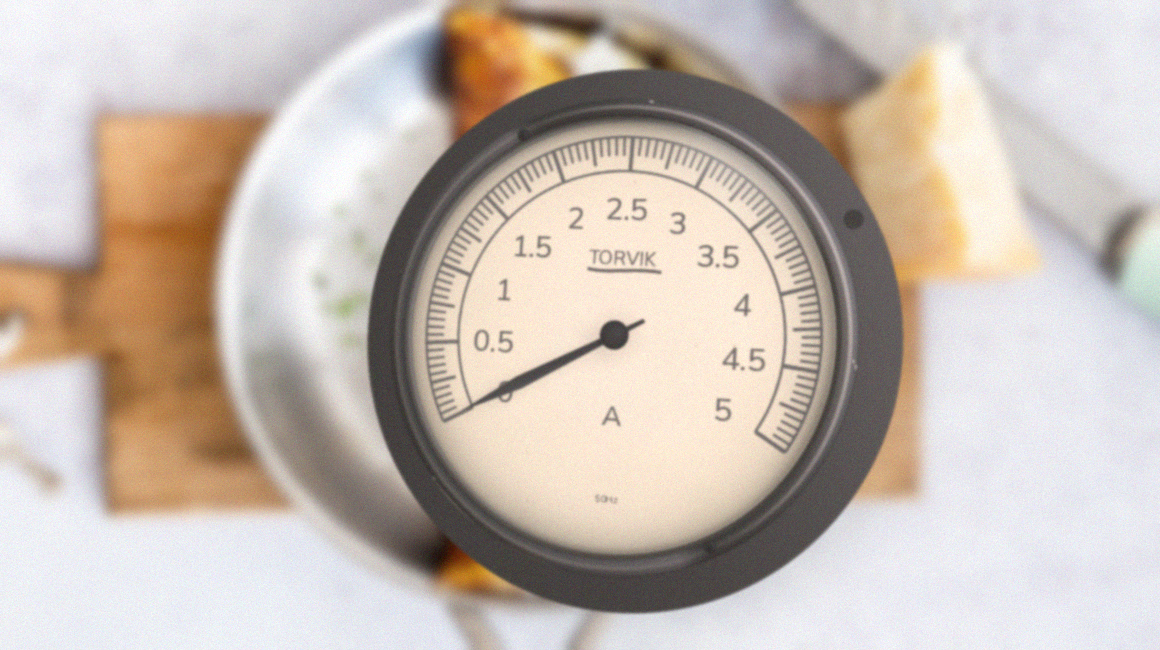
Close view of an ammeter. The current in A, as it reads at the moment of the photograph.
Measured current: 0 A
